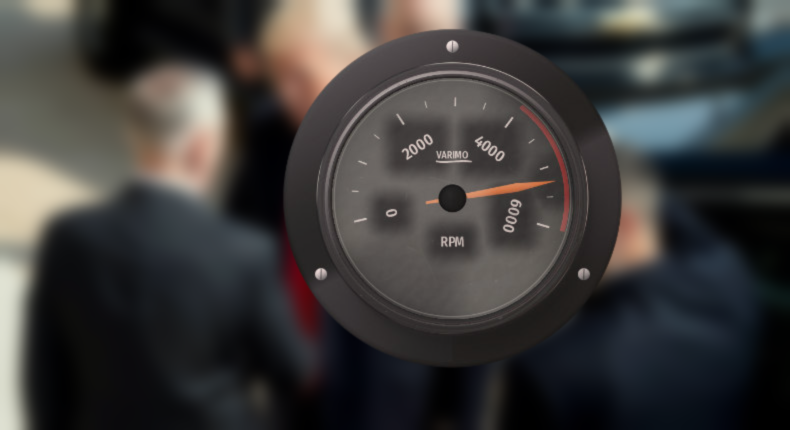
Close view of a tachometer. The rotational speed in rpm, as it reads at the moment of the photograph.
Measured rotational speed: 5250 rpm
